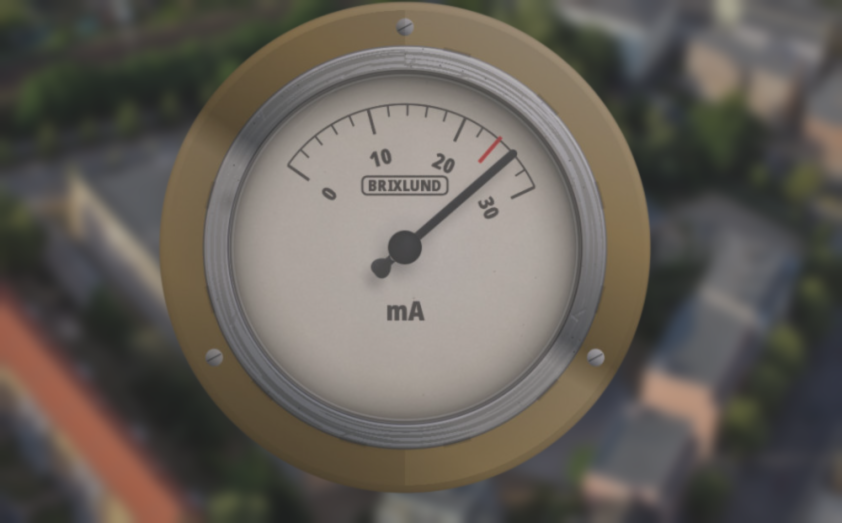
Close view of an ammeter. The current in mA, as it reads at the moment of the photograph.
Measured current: 26 mA
